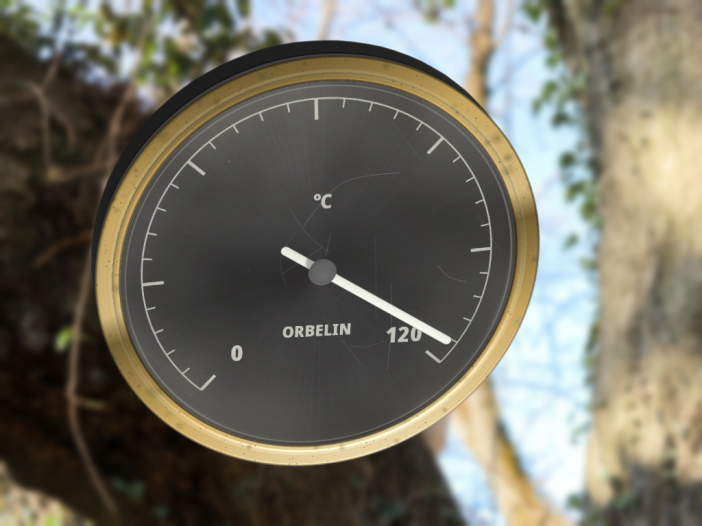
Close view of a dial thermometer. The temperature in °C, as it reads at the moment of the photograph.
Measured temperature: 116 °C
